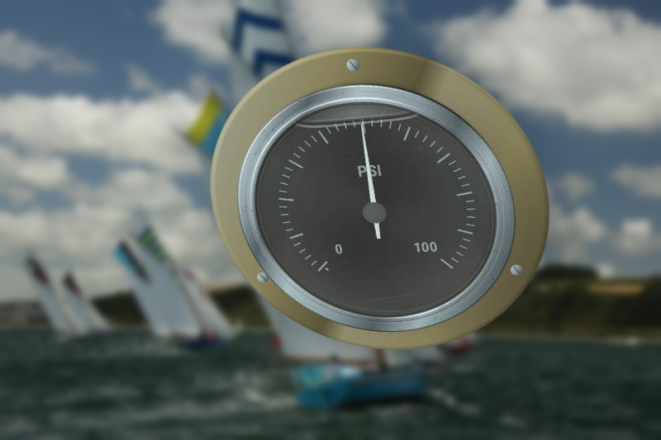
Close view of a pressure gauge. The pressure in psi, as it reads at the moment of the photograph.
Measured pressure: 50 psi
